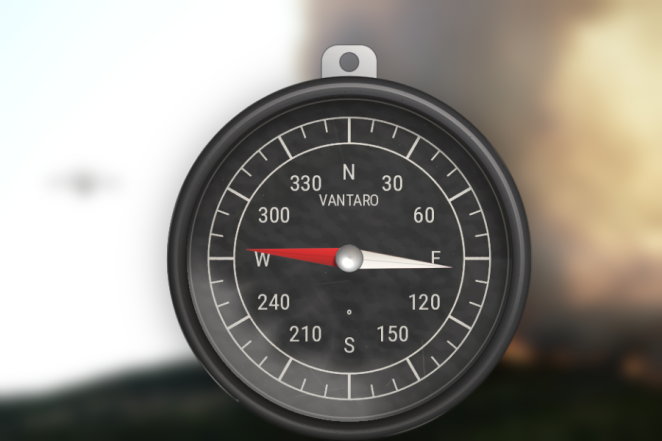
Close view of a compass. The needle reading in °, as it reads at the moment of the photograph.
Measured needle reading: 275 °
